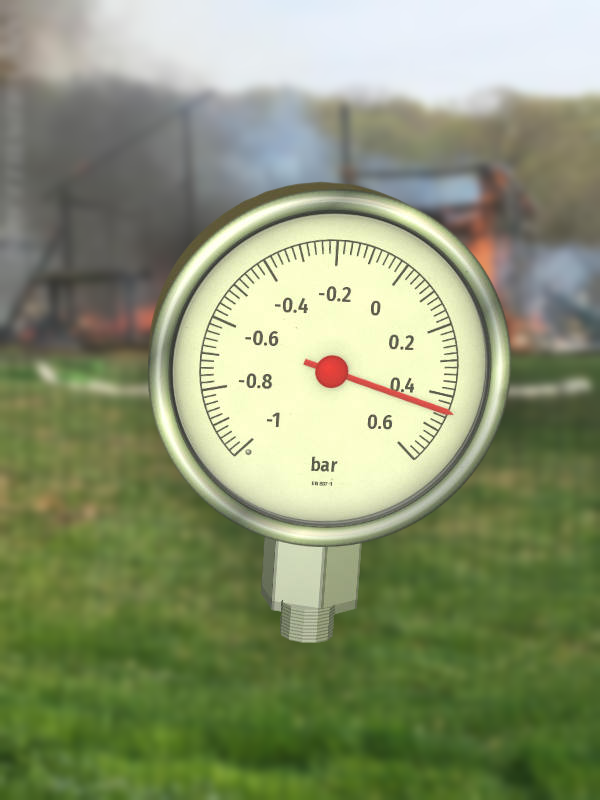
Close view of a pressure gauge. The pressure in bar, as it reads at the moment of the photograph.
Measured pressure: 0.44 bar
